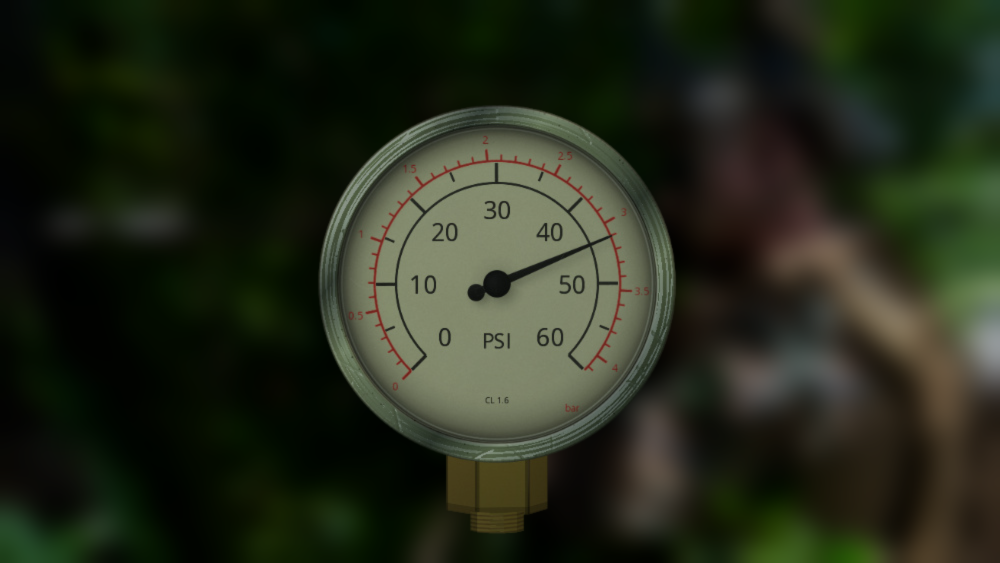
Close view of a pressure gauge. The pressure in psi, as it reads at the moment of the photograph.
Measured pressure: 45 psi
